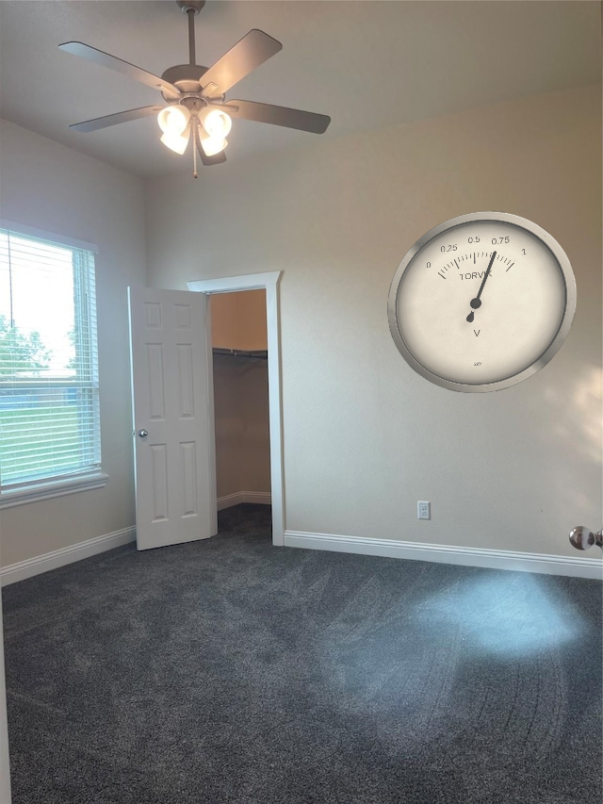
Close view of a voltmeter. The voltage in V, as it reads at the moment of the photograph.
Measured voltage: 0.75 V
